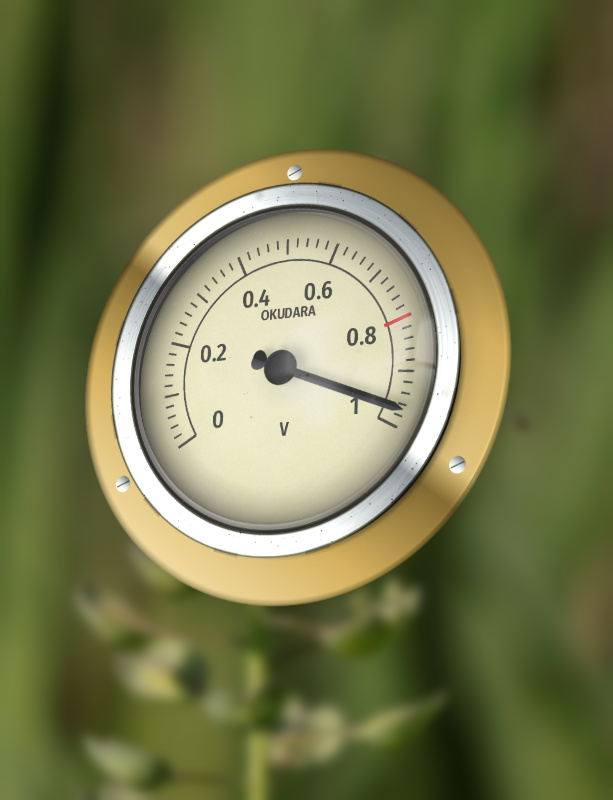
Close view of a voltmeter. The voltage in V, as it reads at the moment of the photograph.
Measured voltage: 0.97 V
